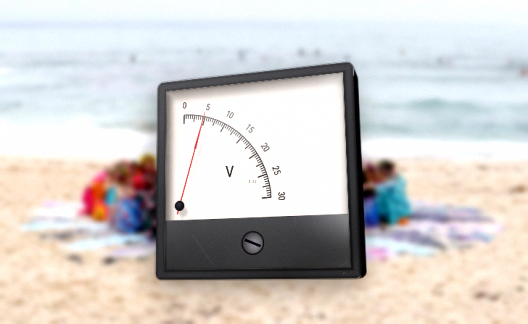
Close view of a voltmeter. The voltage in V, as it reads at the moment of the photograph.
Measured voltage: 5 V
